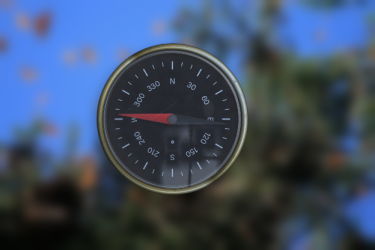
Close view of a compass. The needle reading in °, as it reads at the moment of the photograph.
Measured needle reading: 275 °
